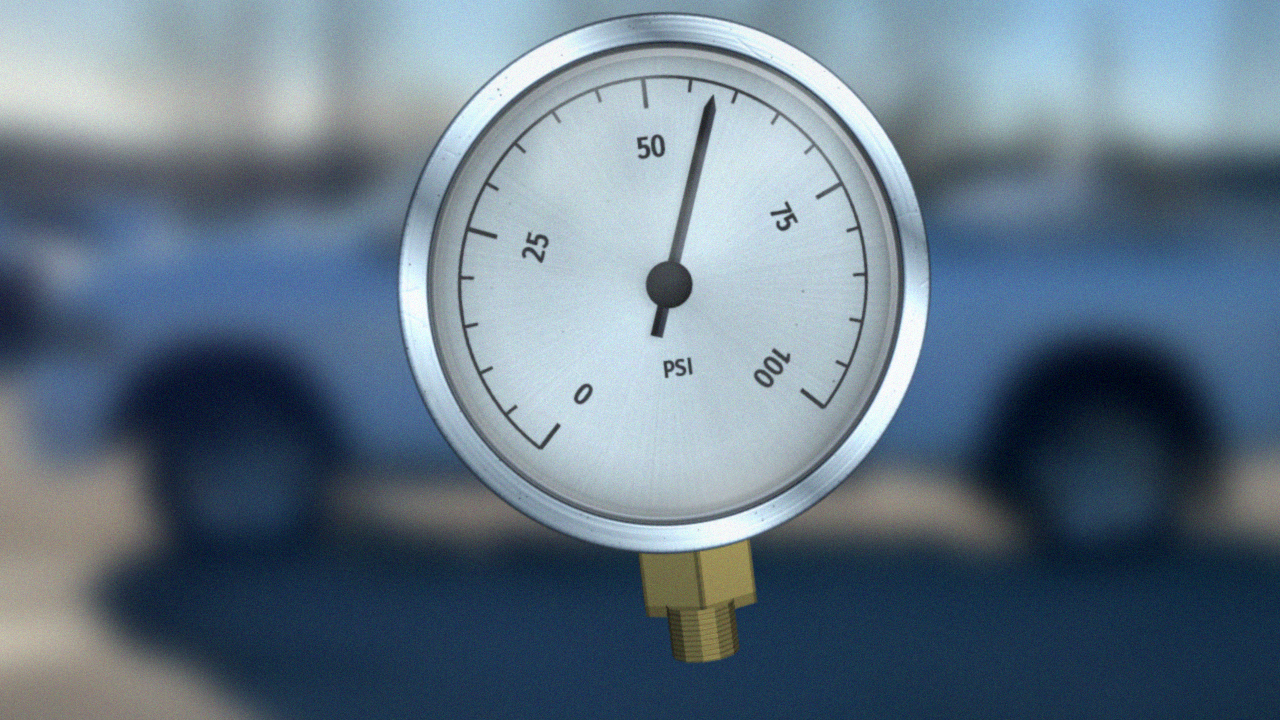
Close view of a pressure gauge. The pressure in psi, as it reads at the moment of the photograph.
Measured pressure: 57.5 psi
